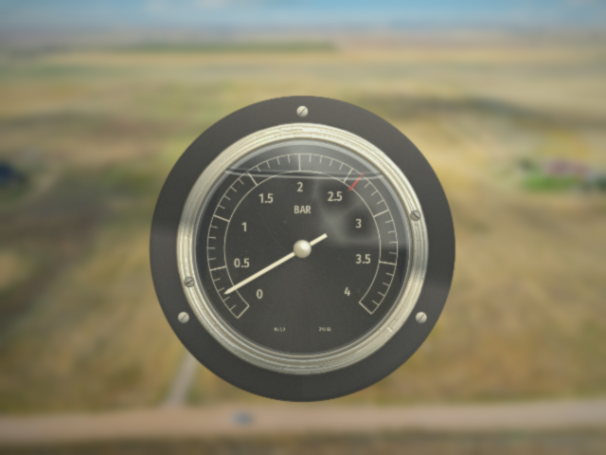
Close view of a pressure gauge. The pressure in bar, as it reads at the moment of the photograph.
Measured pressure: 0.25 bar
